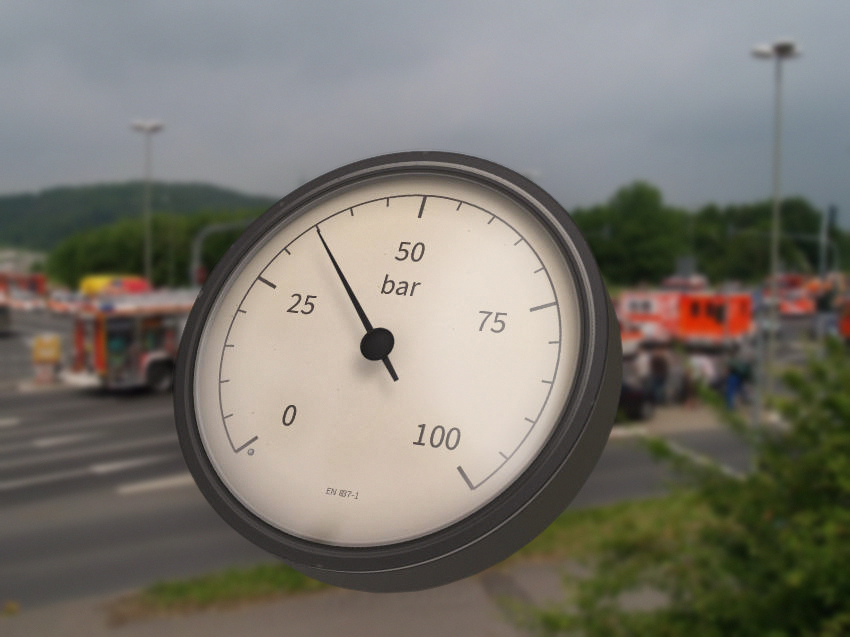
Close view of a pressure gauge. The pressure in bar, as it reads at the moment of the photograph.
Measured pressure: 35 bar
